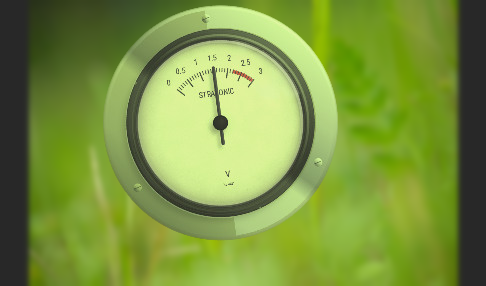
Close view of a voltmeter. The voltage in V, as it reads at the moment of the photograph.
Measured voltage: 1.5 V
